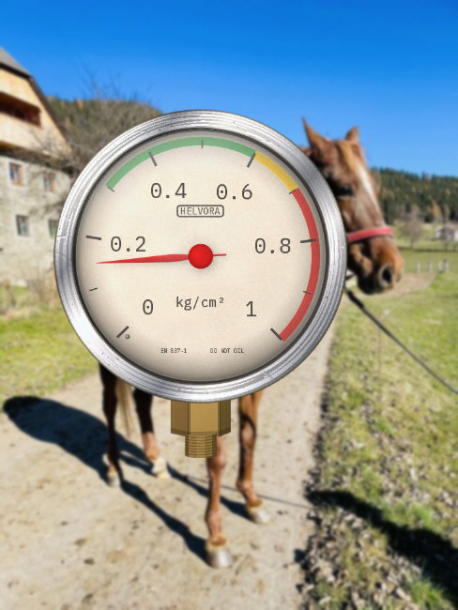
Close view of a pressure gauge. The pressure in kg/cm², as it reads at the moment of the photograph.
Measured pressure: 0.15 kg/cm²
